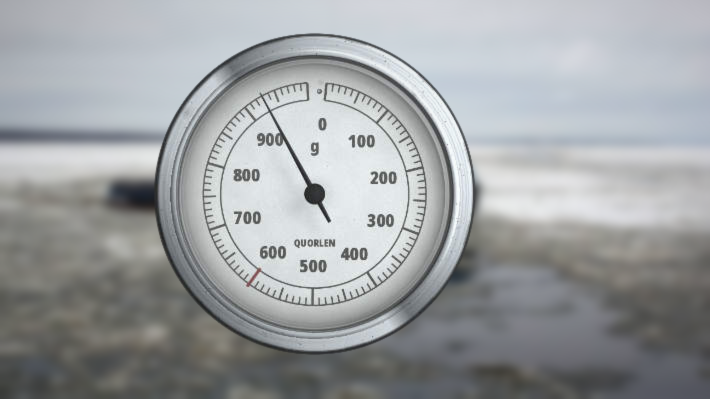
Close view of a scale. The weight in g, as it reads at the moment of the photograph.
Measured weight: 930 g
